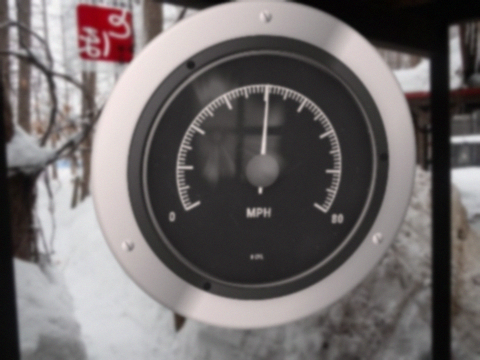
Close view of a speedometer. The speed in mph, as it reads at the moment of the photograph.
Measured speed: 40 mph
